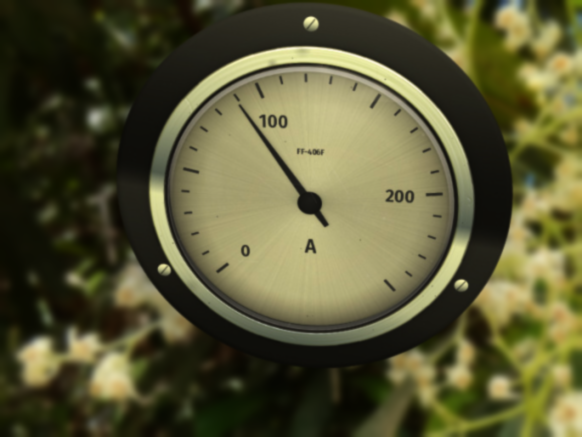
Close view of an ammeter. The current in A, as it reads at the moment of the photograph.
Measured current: 90 A
